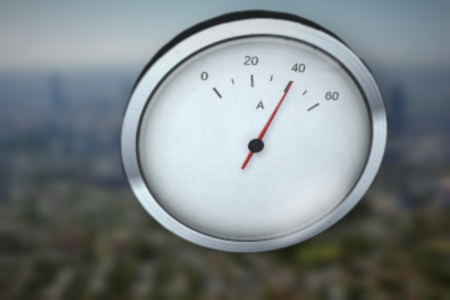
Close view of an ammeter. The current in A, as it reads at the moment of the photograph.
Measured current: 40 A
